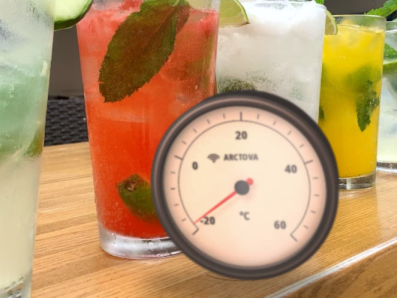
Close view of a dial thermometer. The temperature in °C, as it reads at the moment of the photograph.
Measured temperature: -18 °C
